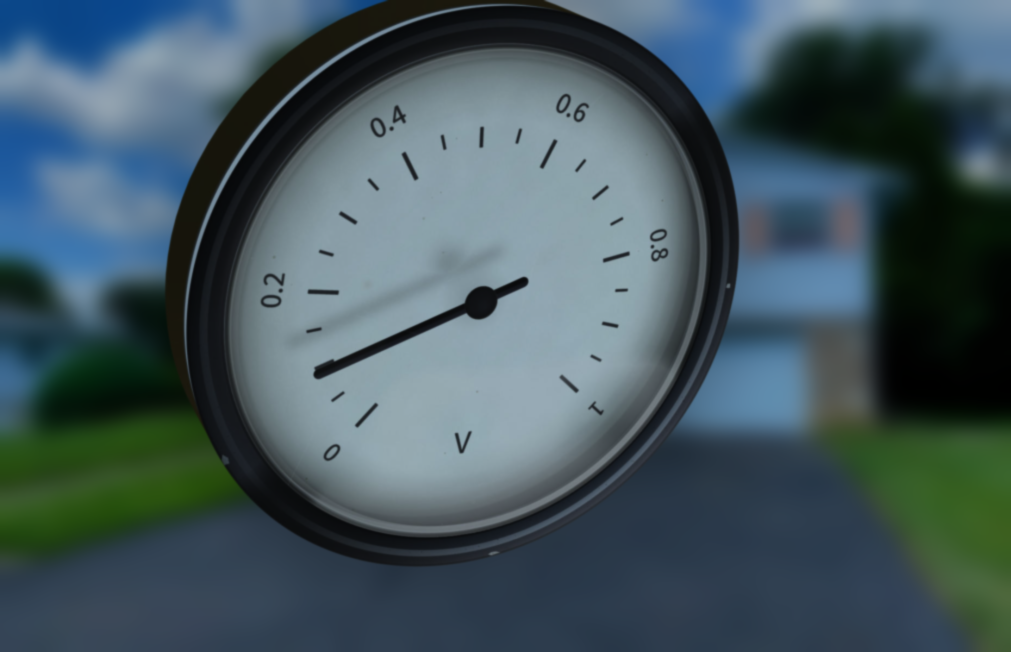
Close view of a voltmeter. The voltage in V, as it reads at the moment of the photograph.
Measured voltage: 0.1 V
